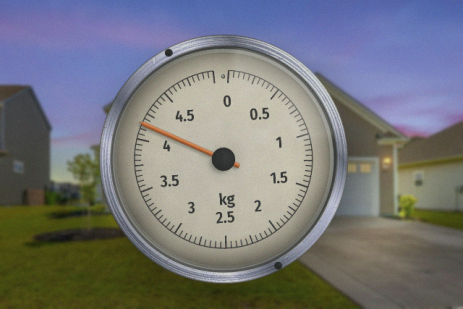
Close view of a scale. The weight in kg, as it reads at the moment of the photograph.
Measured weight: 4.15 kg
